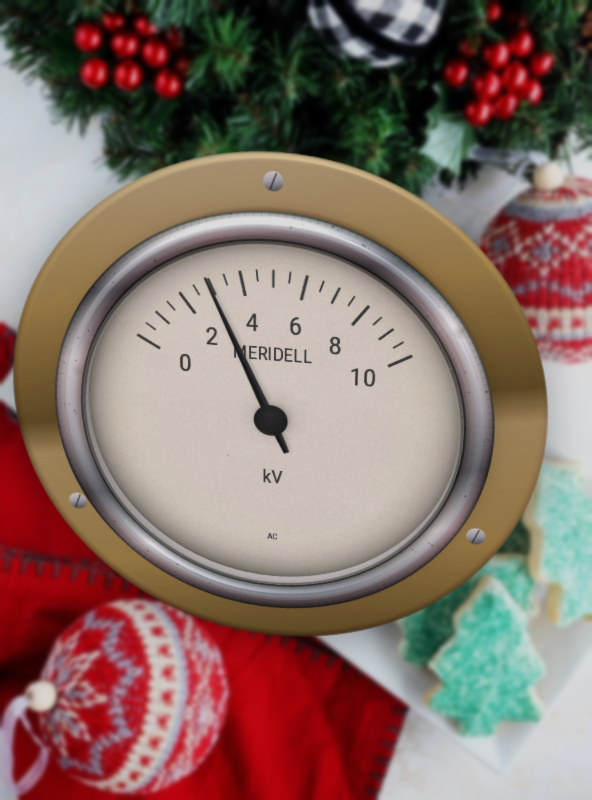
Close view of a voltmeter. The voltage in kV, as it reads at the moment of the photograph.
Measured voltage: 3 kV
